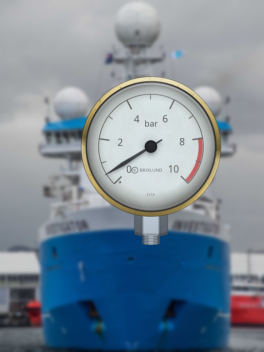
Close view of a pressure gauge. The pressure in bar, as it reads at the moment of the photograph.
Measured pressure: 0.5 bar
